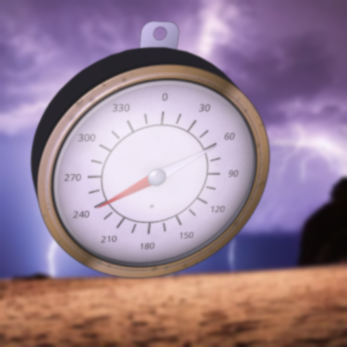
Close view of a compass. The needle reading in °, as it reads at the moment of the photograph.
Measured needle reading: 240 °
